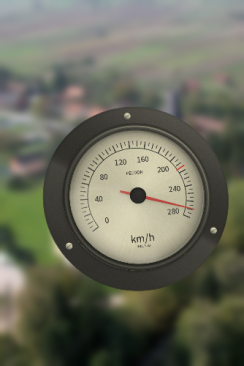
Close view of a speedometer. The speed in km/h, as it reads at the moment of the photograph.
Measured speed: 270 km/h
